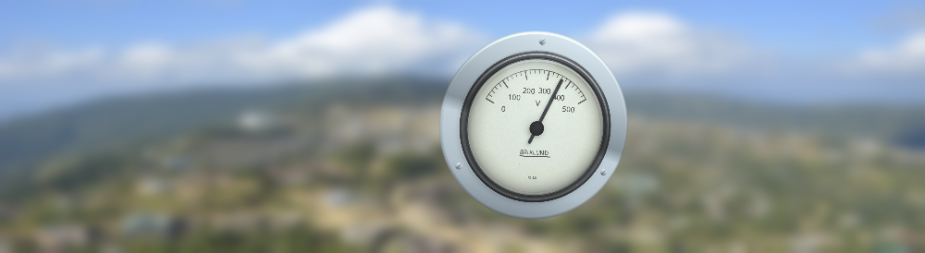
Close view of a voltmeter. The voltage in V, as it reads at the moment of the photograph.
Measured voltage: 360 V
